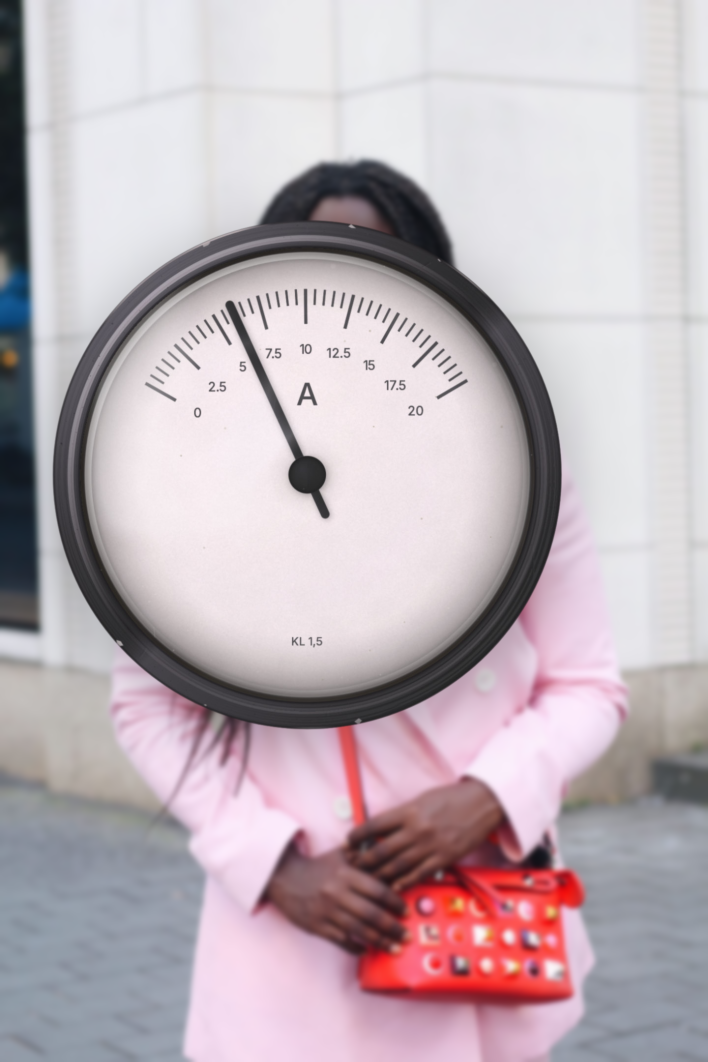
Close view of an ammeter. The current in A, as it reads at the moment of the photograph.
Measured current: 6 A
